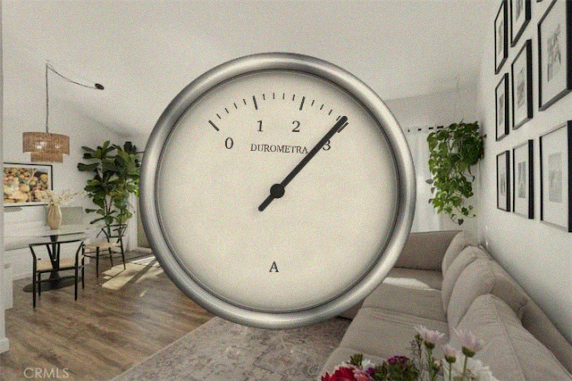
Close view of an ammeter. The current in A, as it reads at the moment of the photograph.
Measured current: 2.9 A
